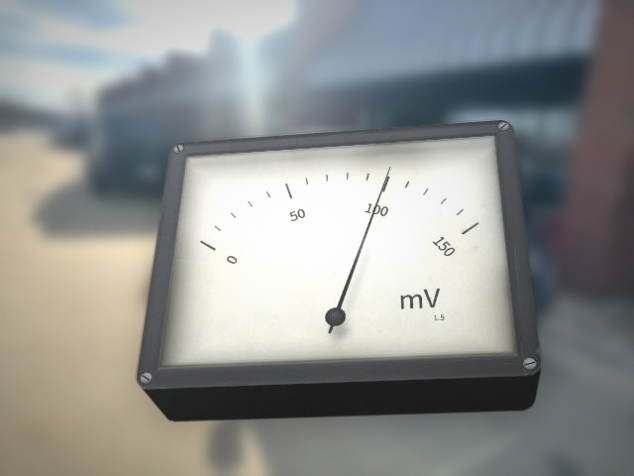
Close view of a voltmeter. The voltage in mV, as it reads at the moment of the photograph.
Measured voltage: 100 mV
